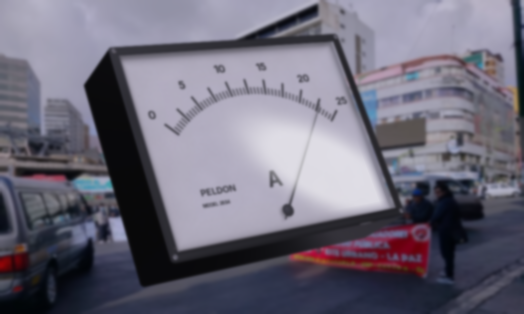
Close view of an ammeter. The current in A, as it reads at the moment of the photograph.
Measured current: 22.5 A
